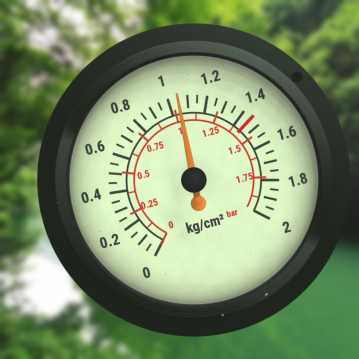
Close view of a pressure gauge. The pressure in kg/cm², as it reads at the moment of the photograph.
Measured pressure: 1.05 kg/cm²
